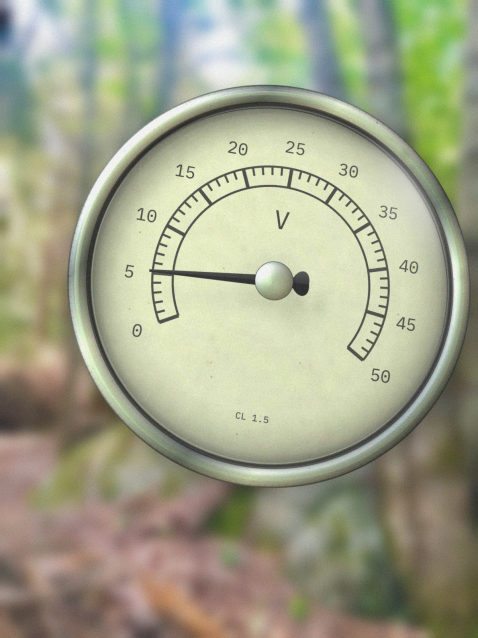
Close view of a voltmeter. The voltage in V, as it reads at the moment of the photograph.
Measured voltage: 5 V
